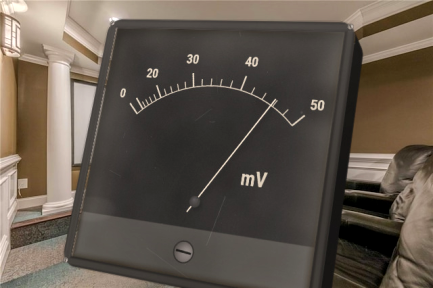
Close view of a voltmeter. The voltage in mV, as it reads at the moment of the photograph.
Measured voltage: 46 mV
